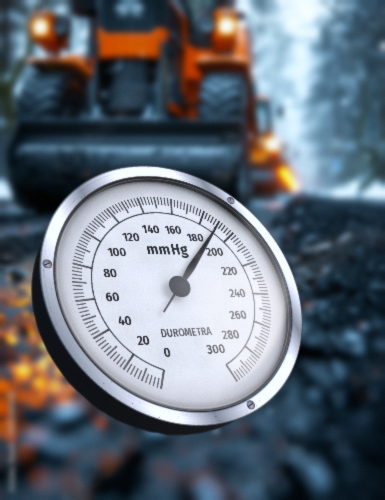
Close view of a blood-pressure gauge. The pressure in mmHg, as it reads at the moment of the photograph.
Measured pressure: 190 mmHg
